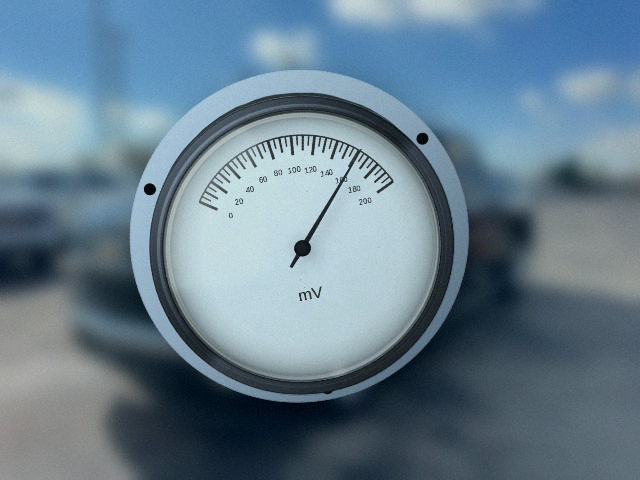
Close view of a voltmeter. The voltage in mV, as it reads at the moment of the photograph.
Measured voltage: 160 mV
